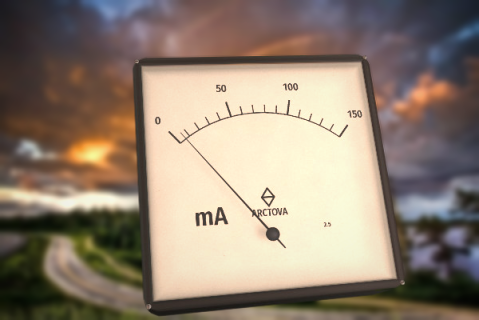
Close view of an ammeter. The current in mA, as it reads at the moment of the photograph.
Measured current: 5 mA
